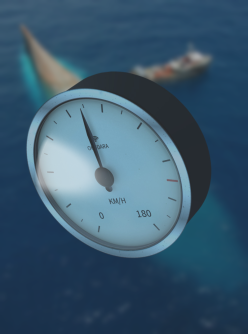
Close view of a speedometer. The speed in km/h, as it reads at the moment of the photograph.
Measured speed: 90 km/h
